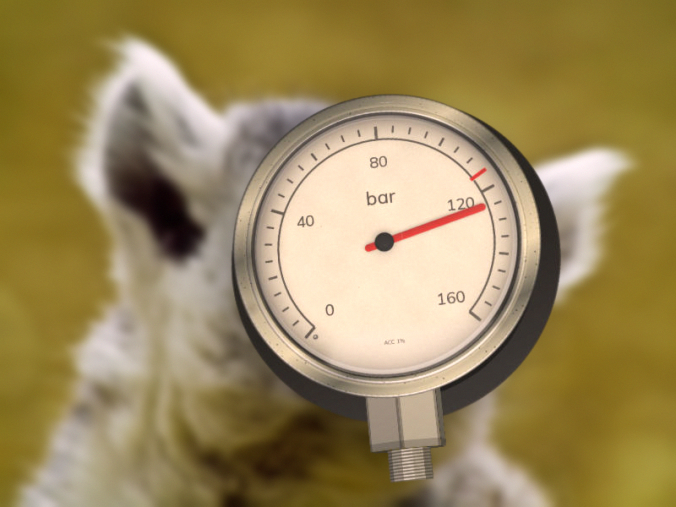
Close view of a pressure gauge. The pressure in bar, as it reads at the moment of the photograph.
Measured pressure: 125 bar
